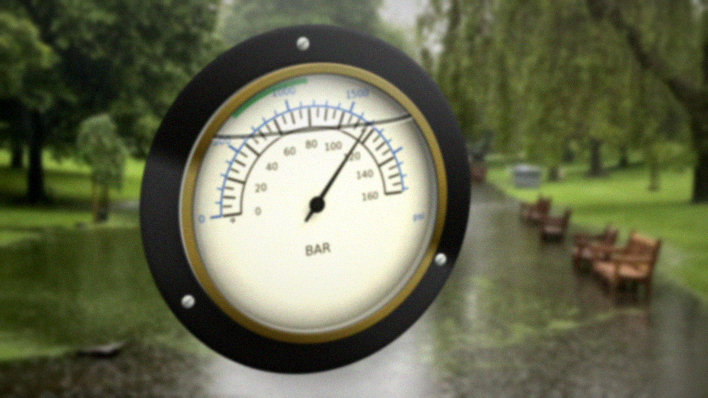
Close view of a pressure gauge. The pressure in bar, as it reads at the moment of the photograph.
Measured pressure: 115 bar
